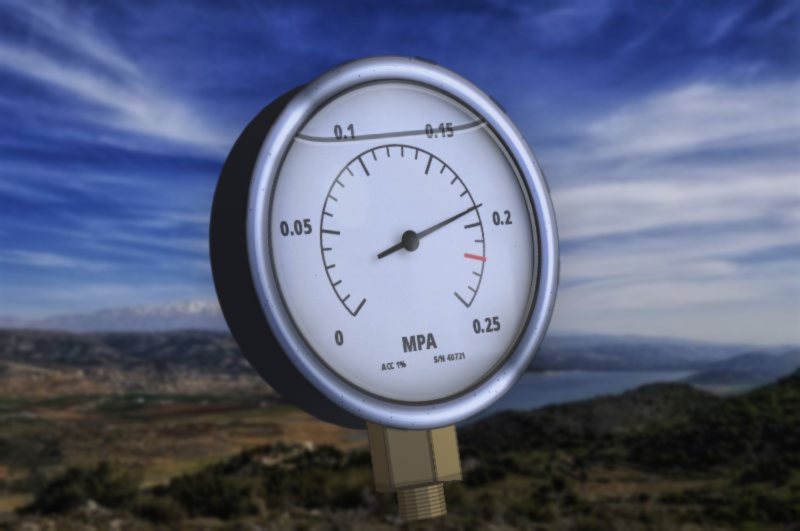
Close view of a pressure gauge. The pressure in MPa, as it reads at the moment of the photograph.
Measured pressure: 0.19 MPa
